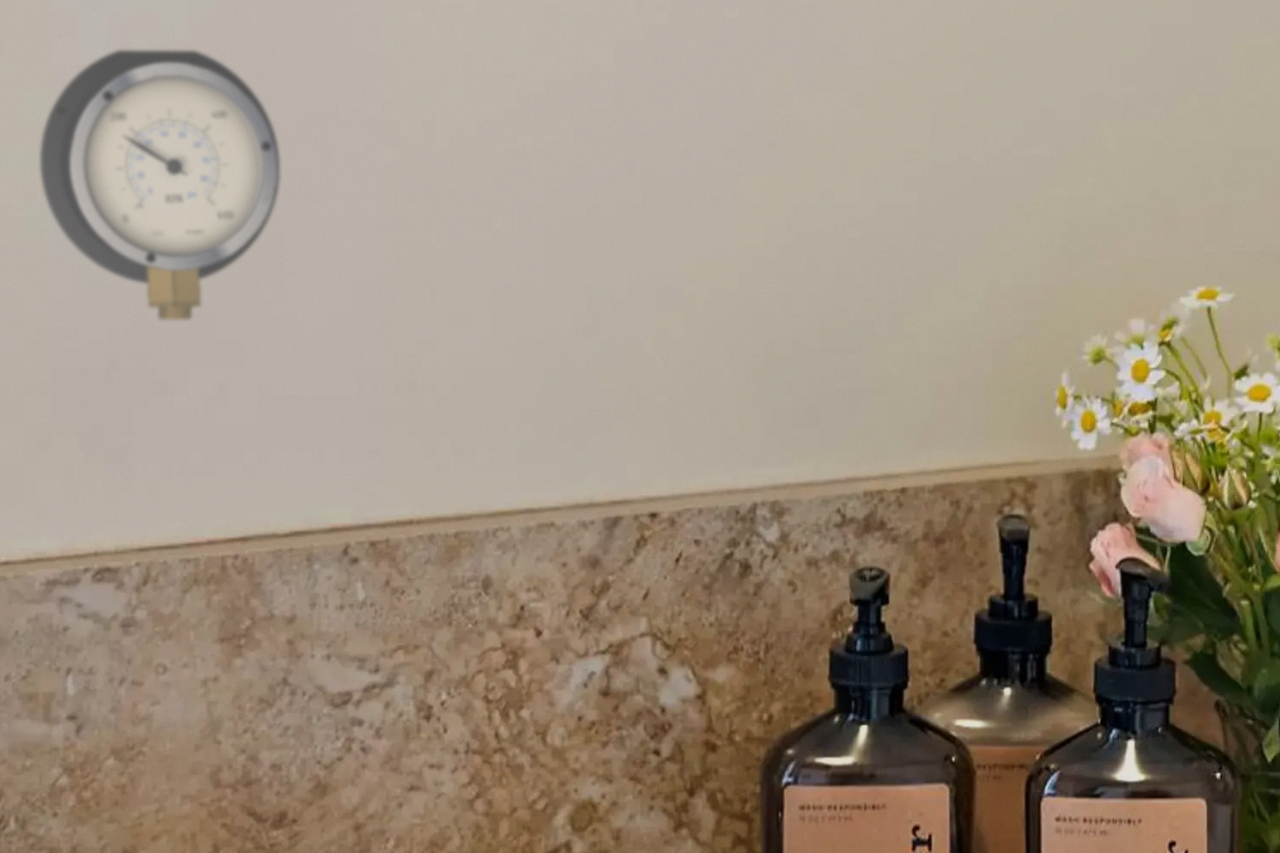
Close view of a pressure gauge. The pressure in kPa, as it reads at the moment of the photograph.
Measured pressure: 175 kPa
